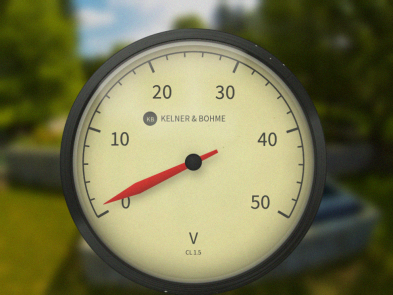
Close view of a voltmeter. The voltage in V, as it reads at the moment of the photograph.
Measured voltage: 1 V
